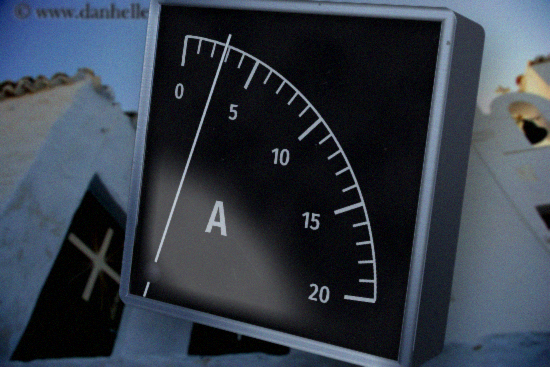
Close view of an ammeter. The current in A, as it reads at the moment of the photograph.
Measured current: 3 A
